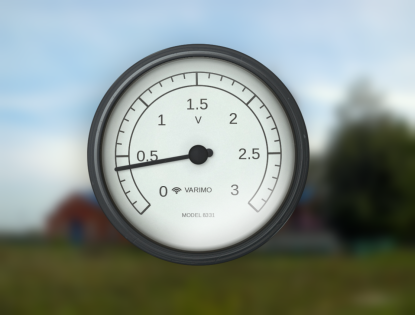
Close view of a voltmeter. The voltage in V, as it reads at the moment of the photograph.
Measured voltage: 0.4 V
